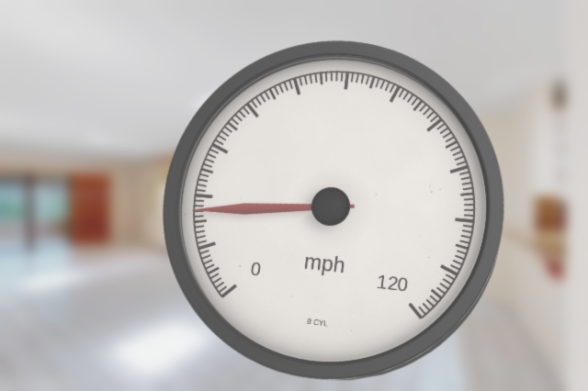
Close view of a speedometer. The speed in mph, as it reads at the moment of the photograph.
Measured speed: 17 mph
